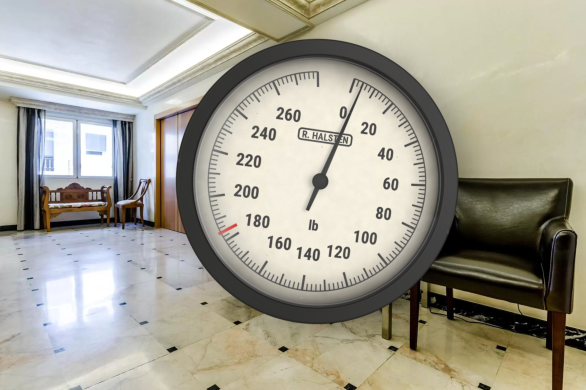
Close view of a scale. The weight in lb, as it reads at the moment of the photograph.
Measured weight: 4 lb
